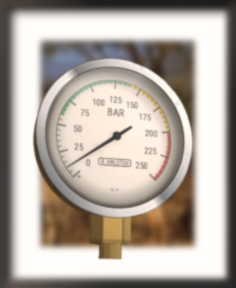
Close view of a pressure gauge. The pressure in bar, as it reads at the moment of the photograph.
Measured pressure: 10 bar
